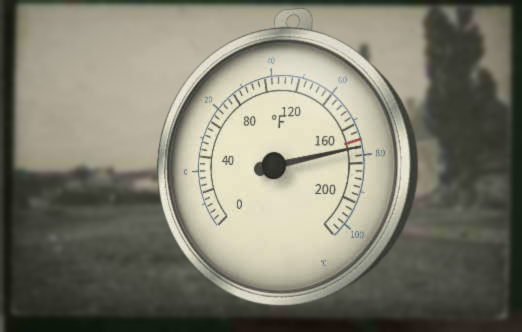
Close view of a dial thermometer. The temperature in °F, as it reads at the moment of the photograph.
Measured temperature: 172 °F
